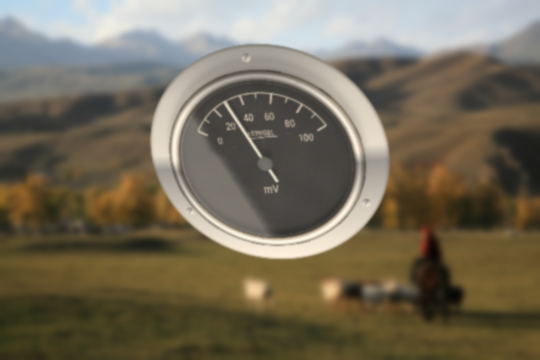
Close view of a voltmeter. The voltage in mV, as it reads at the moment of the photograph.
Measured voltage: 30 mV
